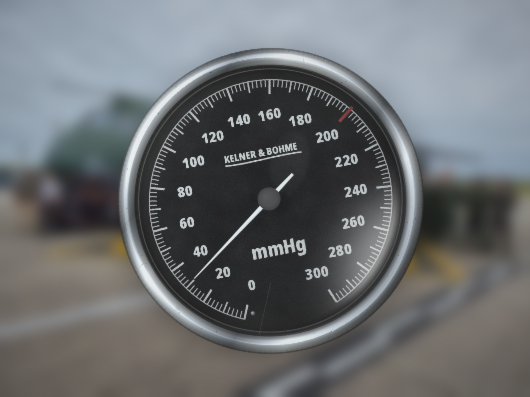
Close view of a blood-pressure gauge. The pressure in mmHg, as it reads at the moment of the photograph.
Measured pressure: 30 mmHg
